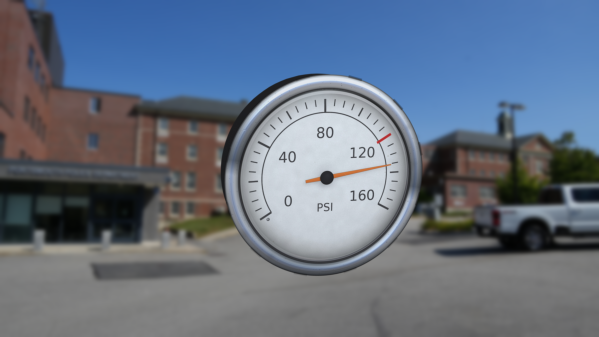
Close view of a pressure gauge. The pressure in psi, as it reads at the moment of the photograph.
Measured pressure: 135 psi
